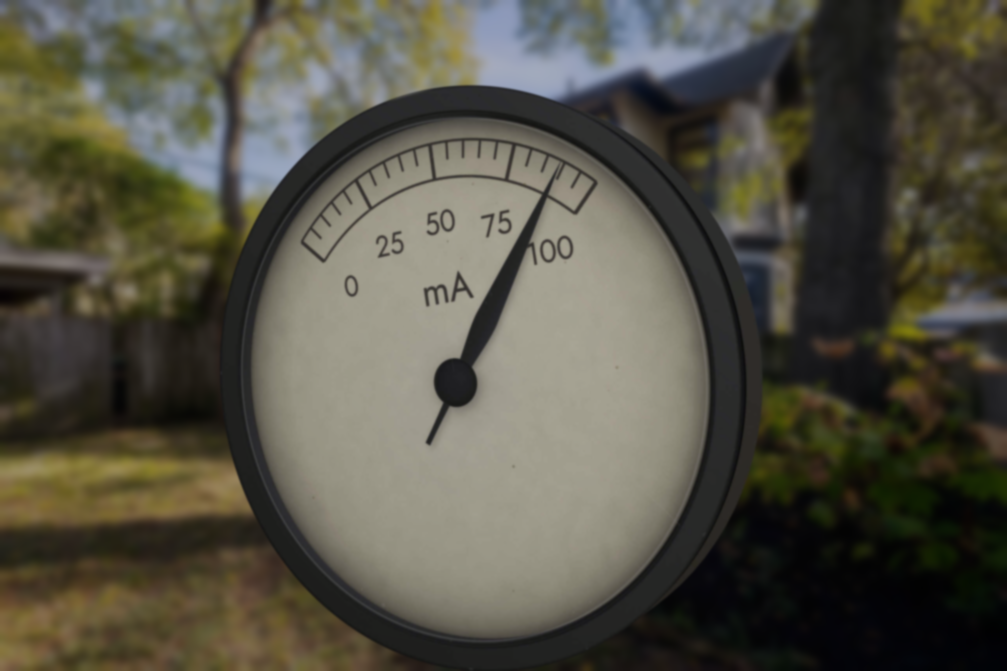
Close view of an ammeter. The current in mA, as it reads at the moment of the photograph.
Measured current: 90 mA
